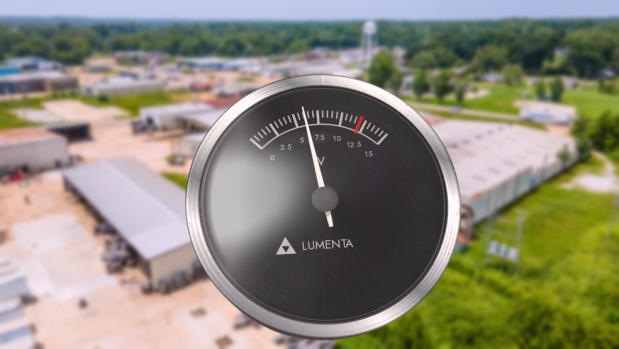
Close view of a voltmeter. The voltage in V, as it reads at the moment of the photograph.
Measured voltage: 6 V
